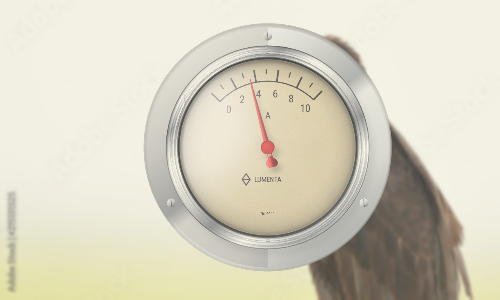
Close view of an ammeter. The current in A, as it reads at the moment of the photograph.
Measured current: 3.5 A
